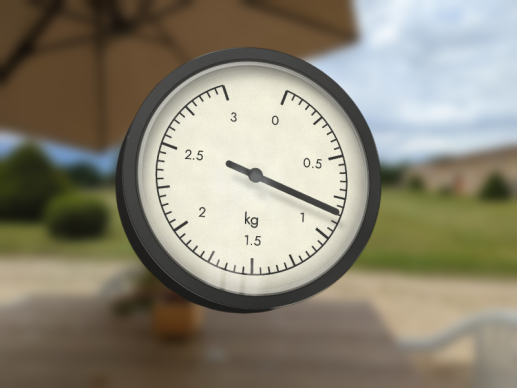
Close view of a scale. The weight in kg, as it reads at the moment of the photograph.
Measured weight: 0.85 kg
